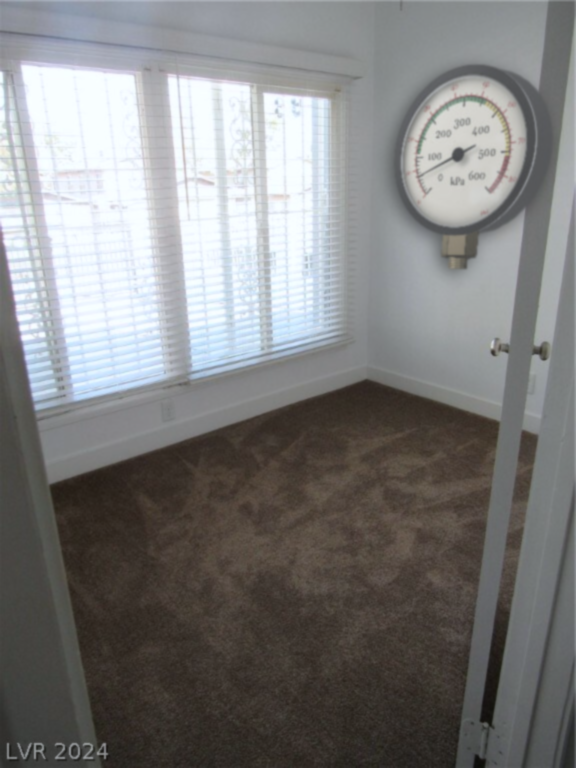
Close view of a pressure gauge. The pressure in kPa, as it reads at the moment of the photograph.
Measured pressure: 50 kPa
